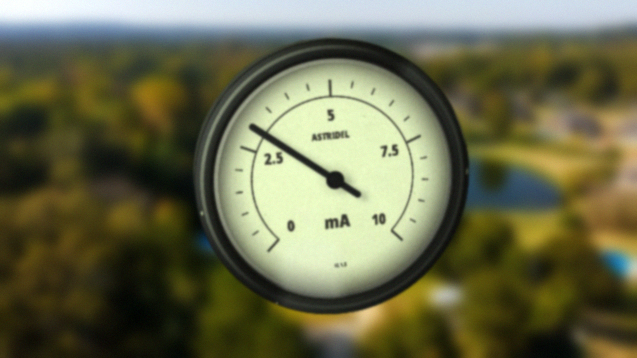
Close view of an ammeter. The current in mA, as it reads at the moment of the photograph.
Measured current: 3 mA
